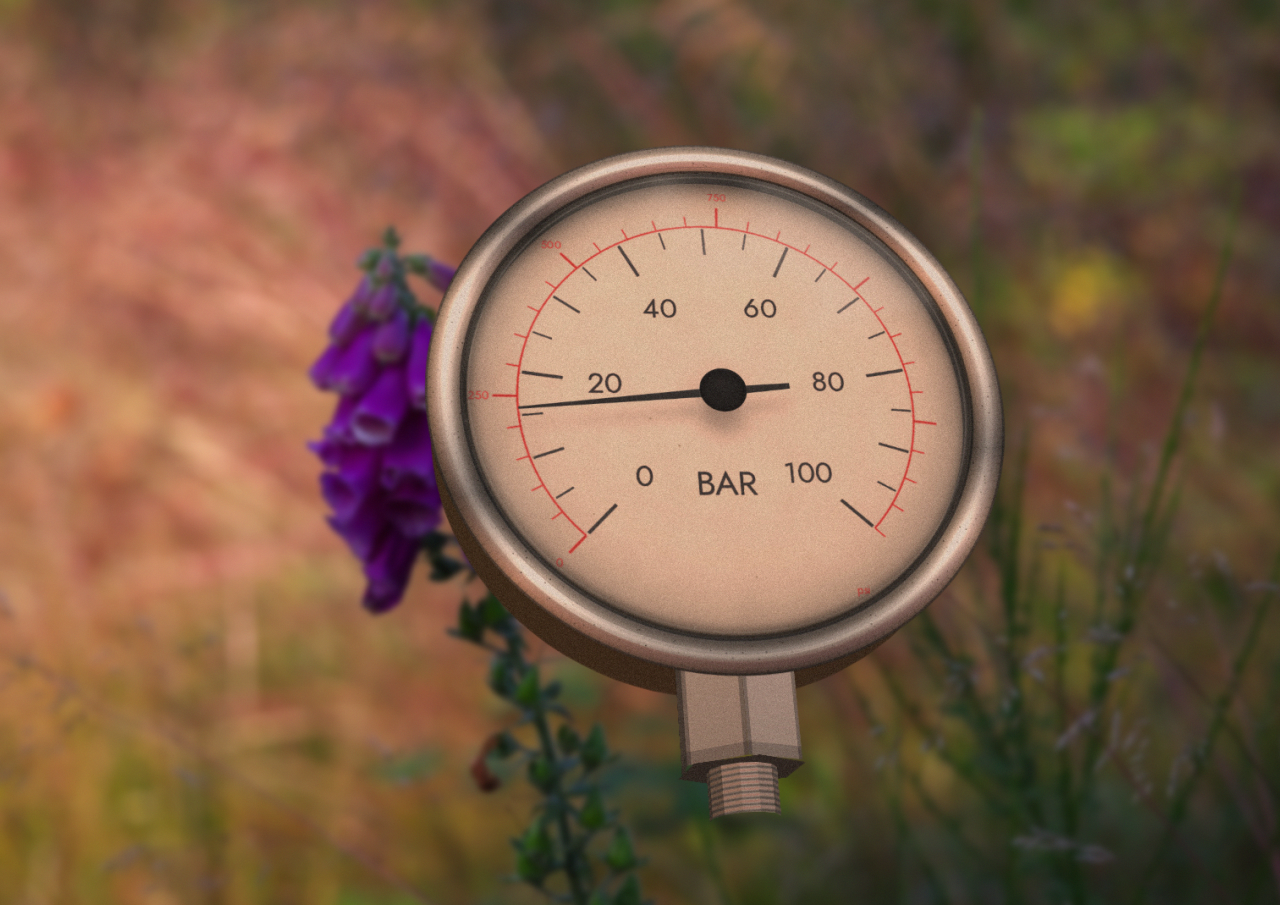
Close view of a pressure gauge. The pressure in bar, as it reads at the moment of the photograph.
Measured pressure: 15 bar
